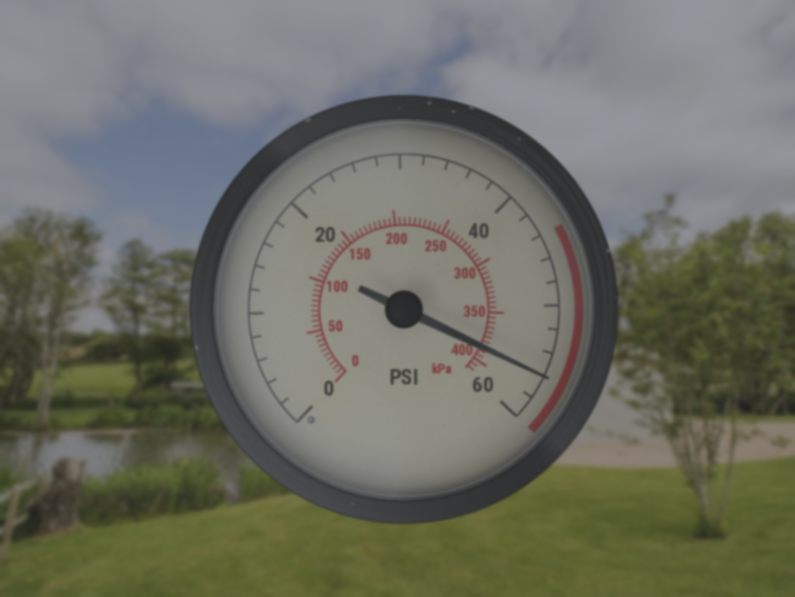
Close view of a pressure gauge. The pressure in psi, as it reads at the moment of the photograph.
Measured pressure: 56 psi
